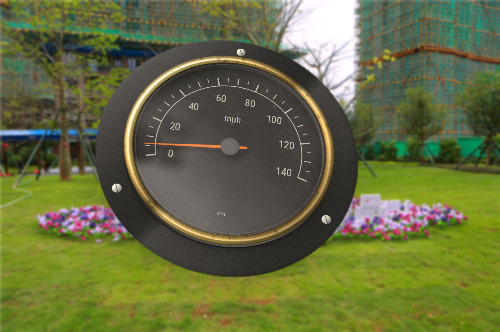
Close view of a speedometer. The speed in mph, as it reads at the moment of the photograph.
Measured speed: 5 mph
